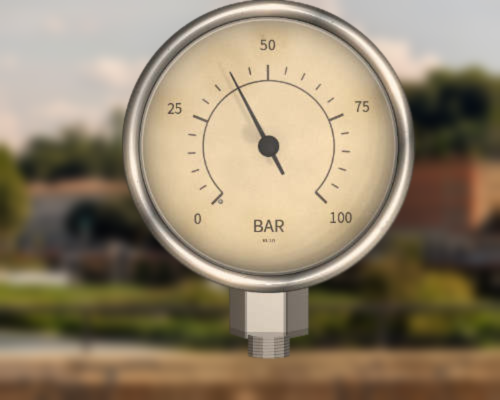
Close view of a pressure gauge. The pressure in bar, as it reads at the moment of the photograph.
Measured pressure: 40 bar
